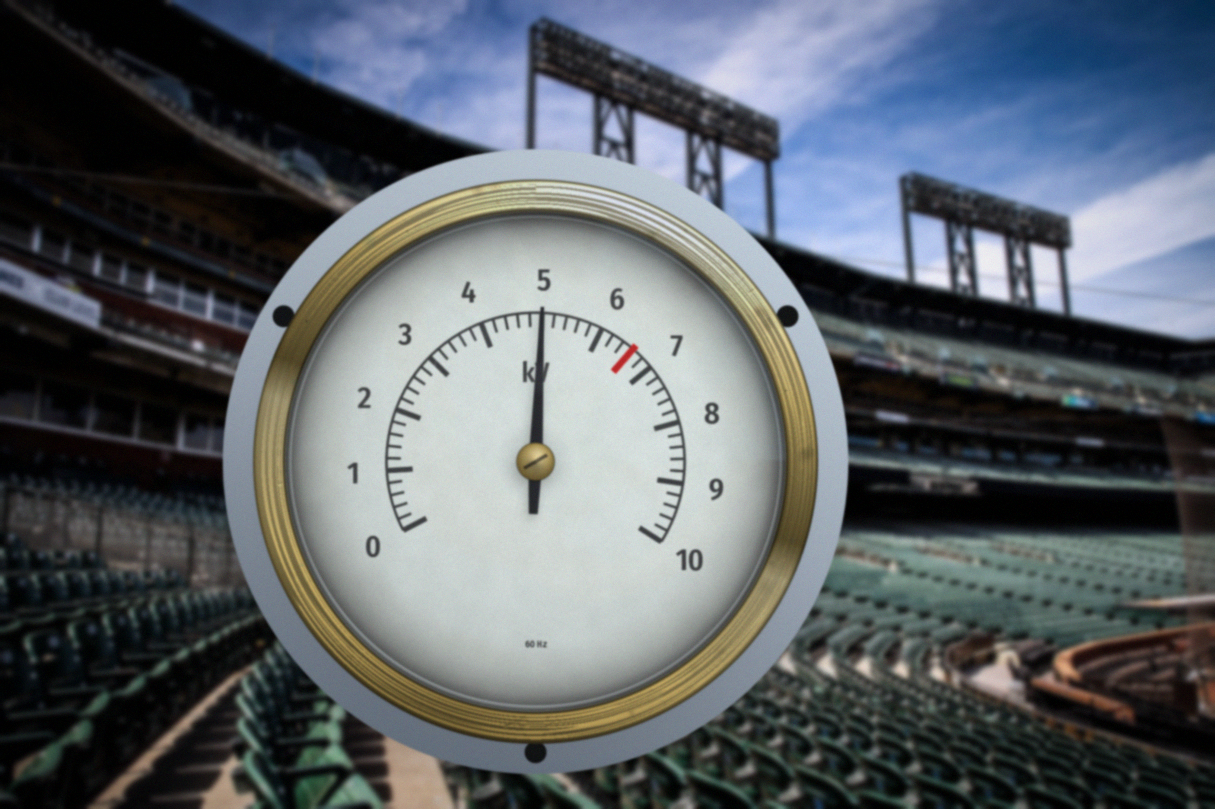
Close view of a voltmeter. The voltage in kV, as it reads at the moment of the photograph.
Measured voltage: 5 kV
